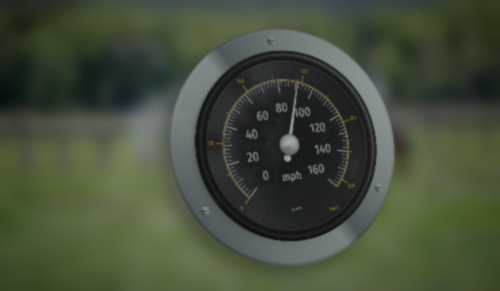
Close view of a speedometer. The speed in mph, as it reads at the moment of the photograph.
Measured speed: 90 mph
